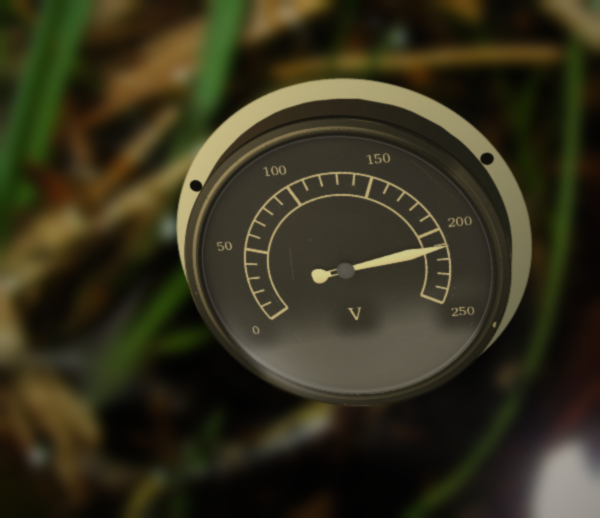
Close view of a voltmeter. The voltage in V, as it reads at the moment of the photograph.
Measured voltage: 210 V
